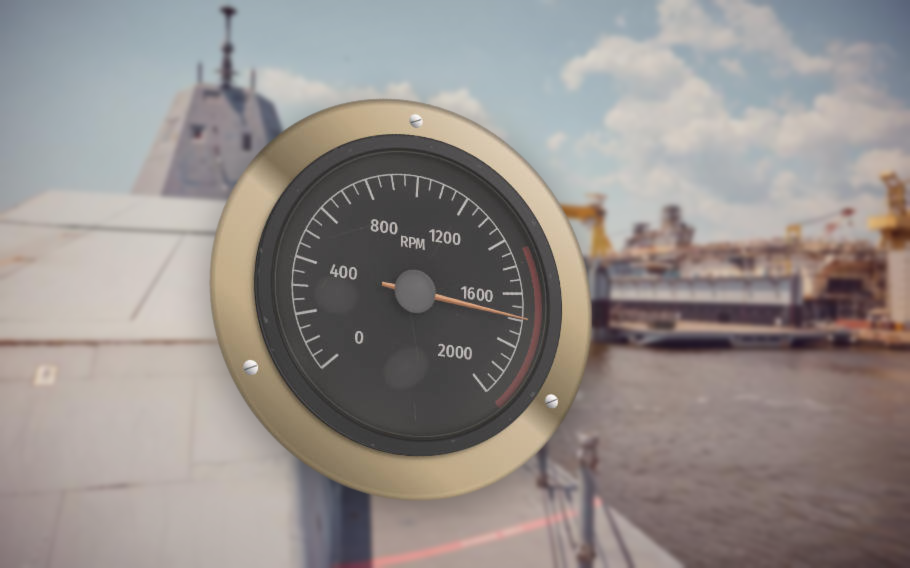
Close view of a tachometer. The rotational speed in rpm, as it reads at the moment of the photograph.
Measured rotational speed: 1700 rpm
